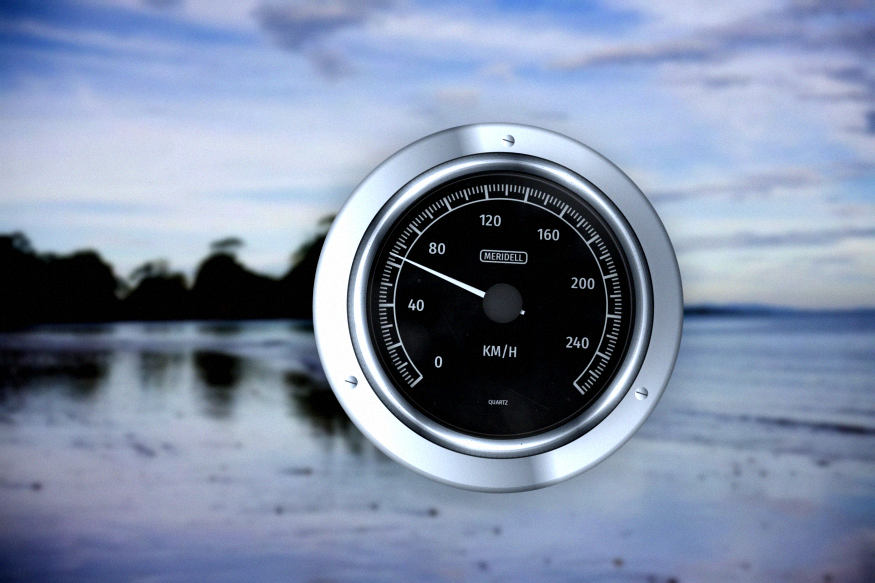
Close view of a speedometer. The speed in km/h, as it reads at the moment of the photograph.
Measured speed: 64 km/h
